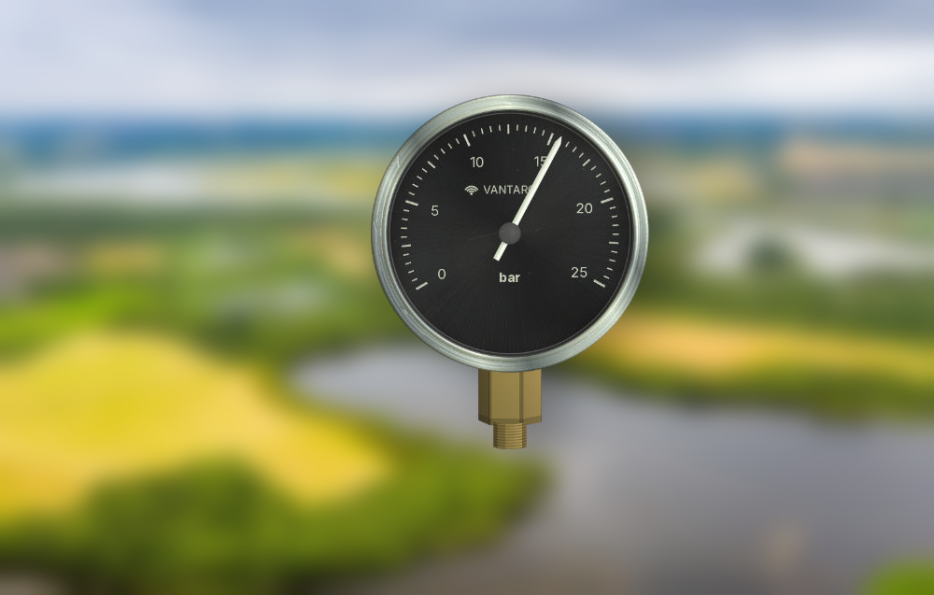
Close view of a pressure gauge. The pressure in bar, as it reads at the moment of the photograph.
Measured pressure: 15.5 bar
